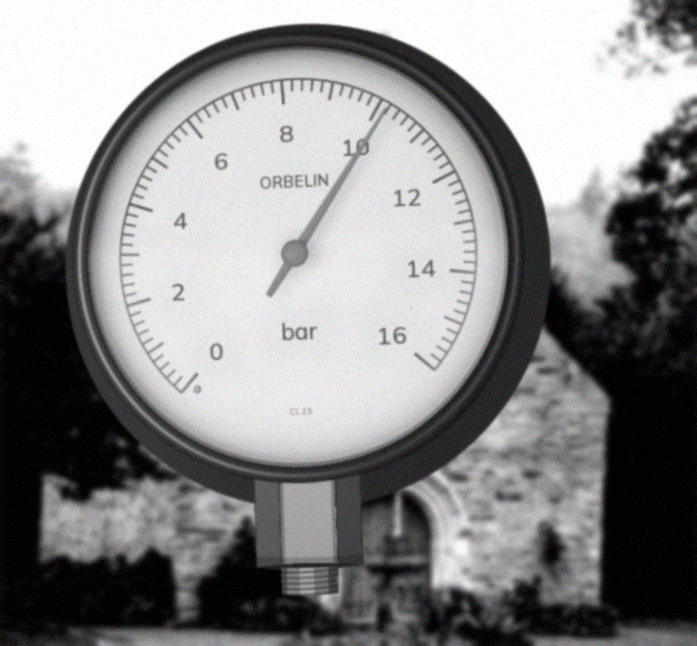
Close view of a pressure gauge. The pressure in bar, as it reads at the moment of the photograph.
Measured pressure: 10.2 bar
